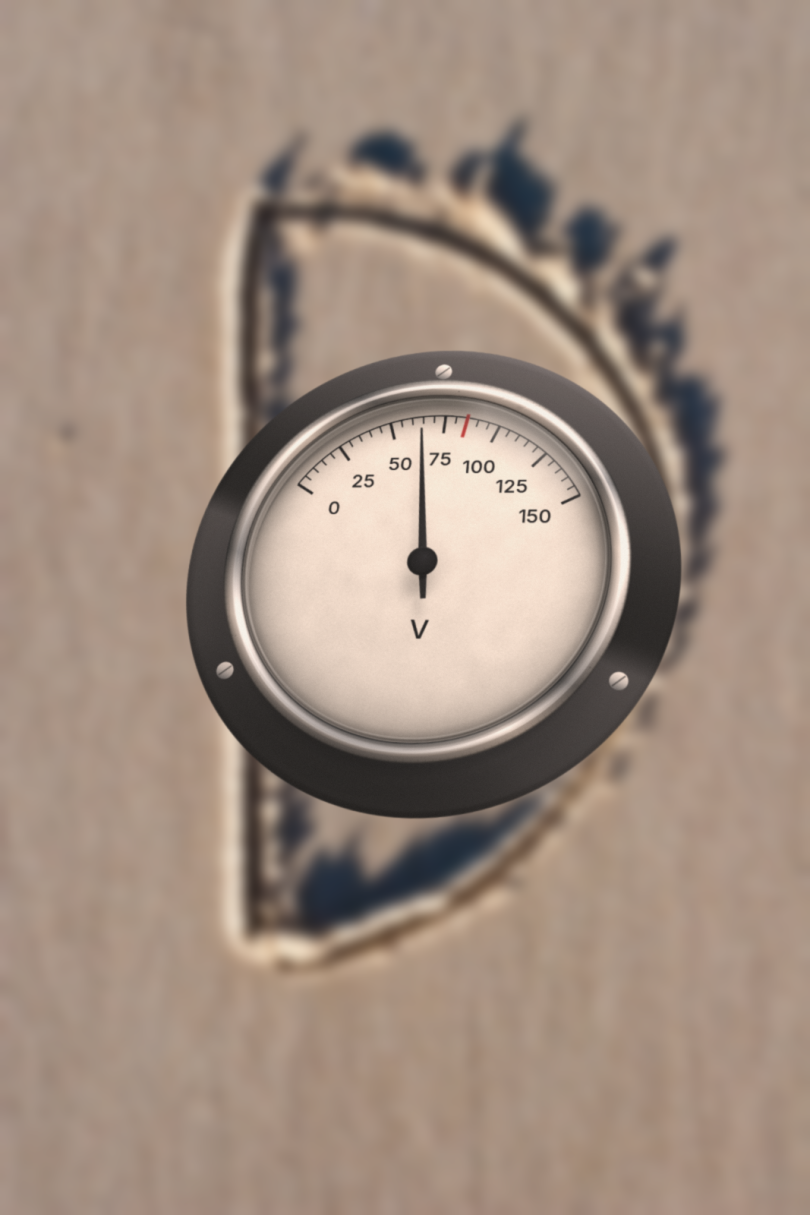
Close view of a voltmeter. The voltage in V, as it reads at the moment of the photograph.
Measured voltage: 65 V
